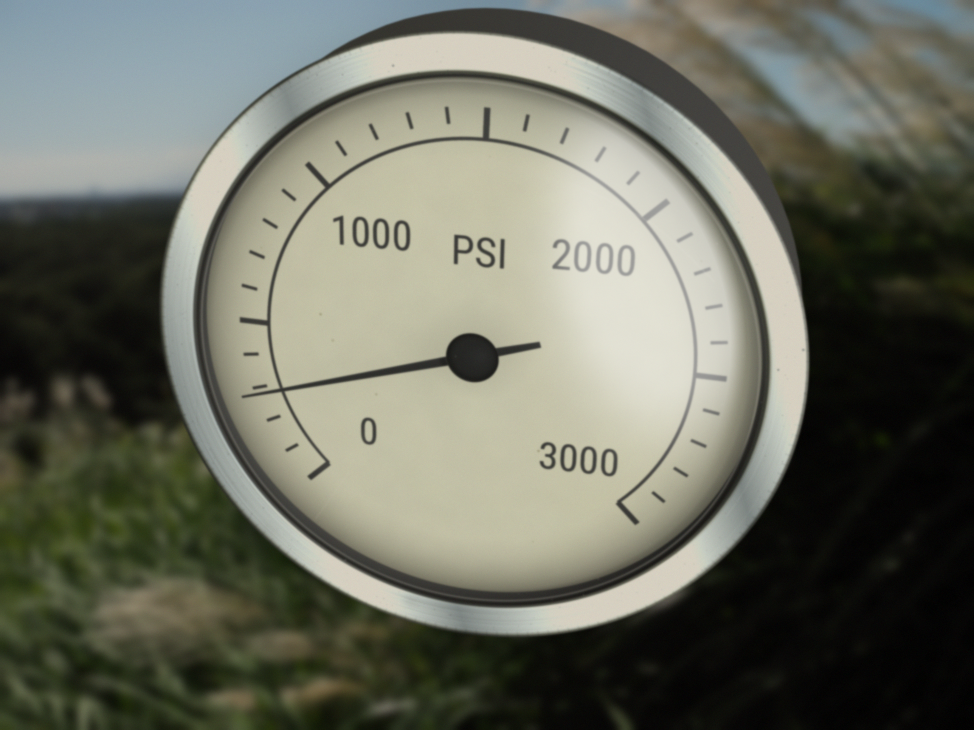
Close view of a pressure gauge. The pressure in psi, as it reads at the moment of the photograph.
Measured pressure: 300 psi
